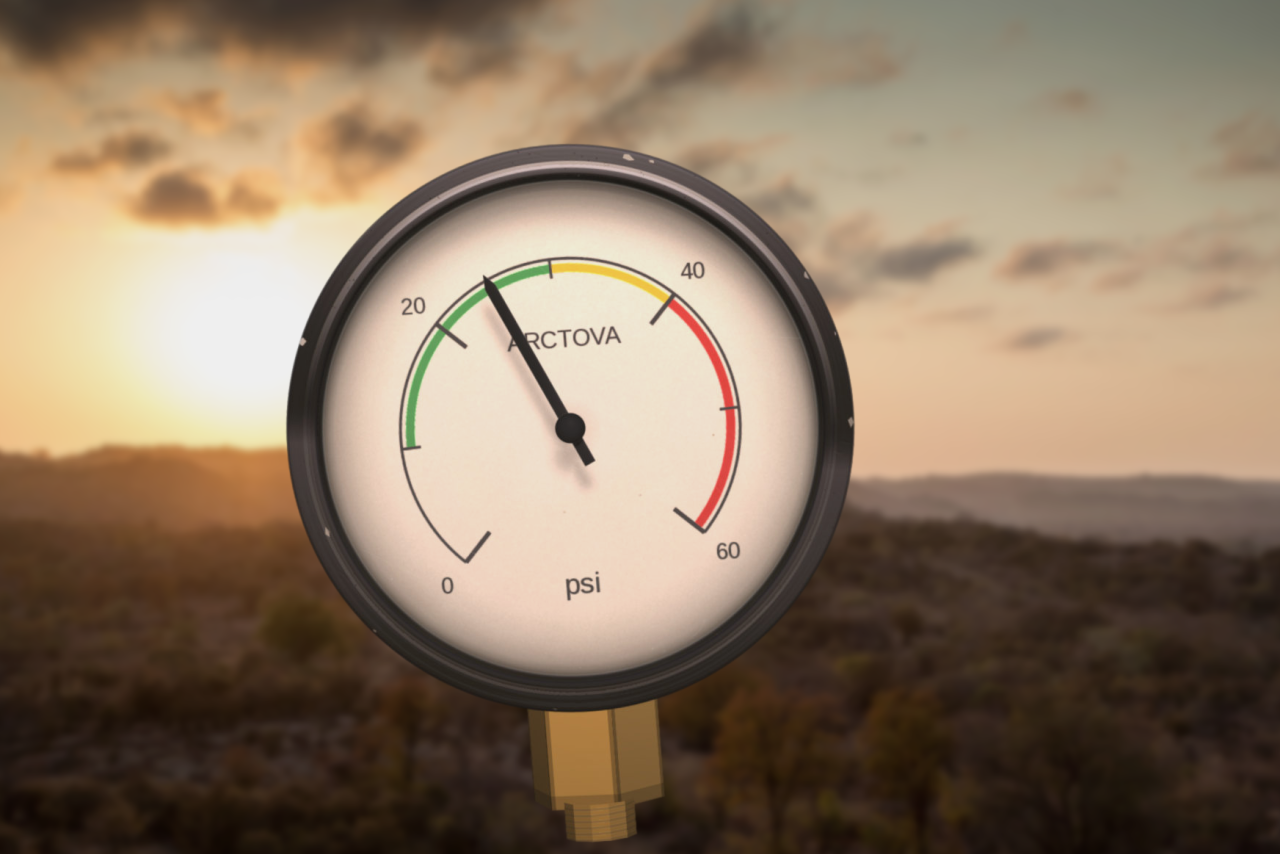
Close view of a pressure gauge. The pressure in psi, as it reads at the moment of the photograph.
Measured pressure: 25 psi
